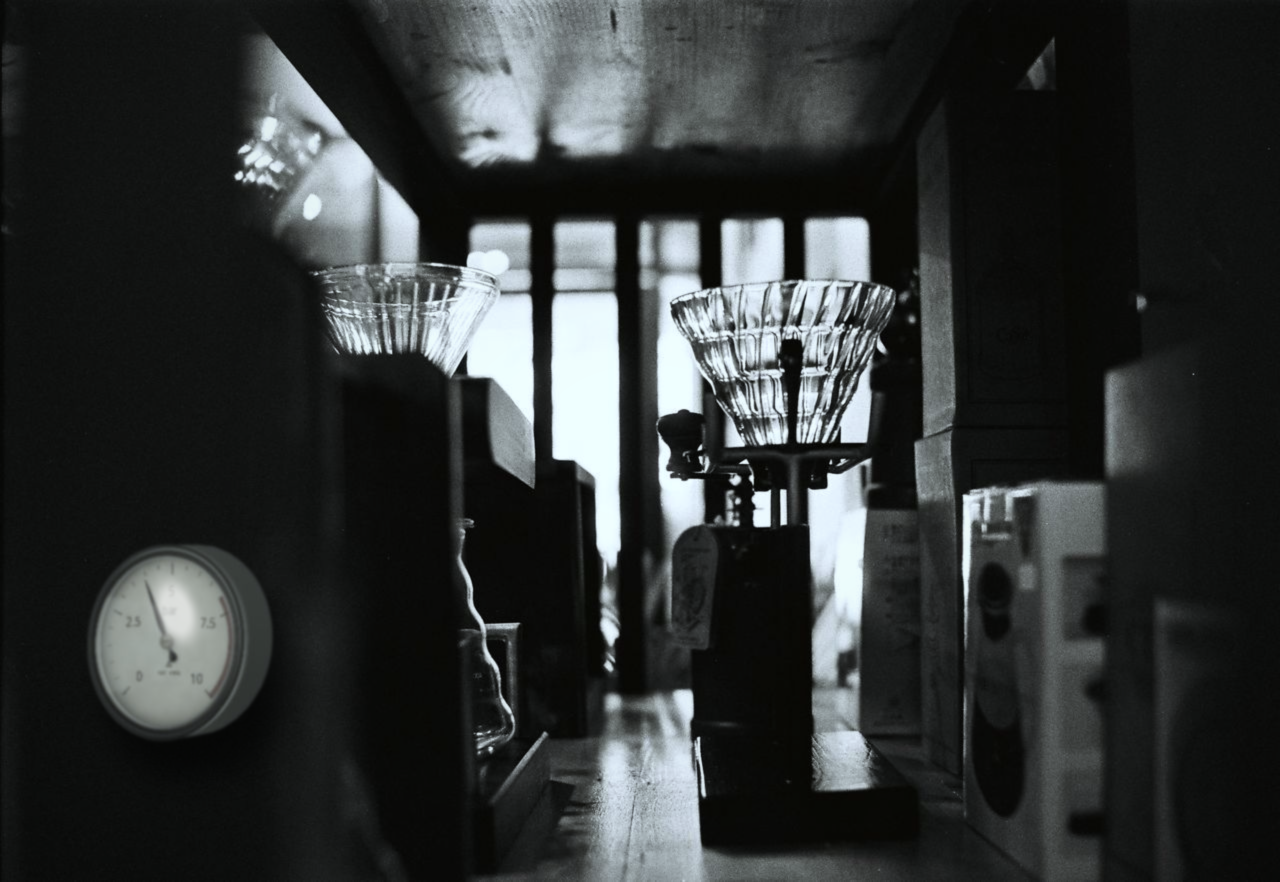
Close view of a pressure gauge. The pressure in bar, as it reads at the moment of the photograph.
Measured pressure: 4 bar
